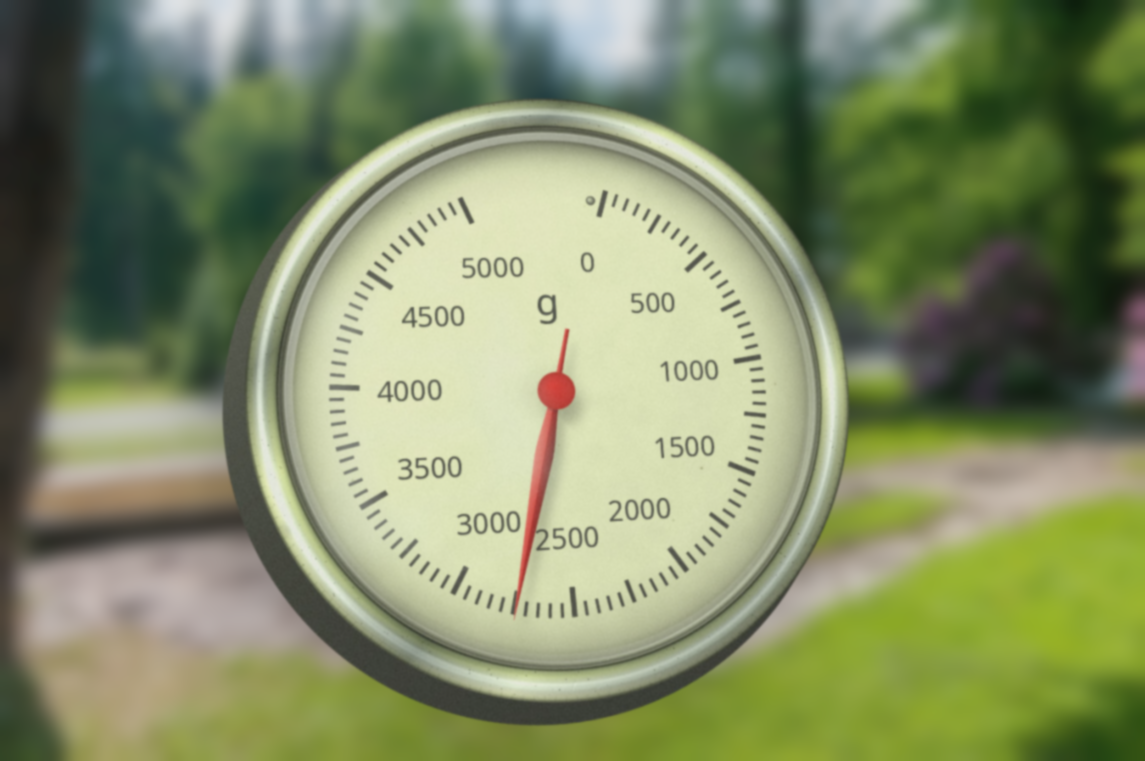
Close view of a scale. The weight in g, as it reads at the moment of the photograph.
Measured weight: 2750 g
